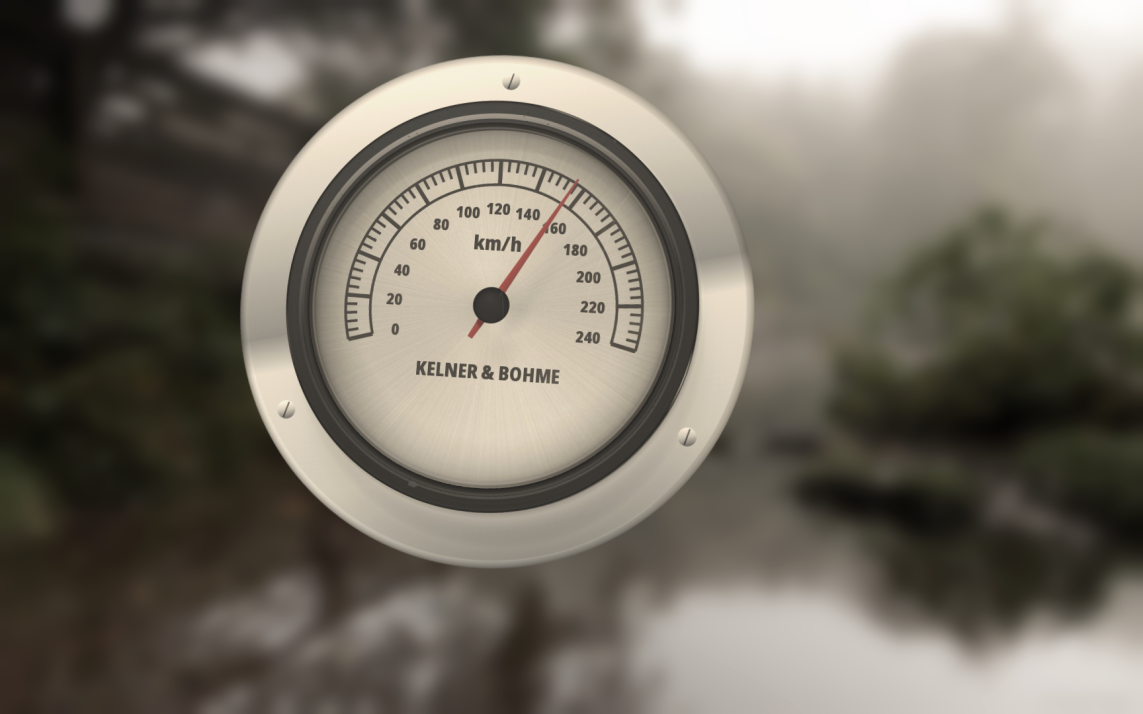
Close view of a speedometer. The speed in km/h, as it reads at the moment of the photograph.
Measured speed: 156 km/h
